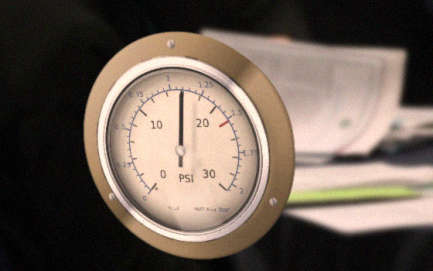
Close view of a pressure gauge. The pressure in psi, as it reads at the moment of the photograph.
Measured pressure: 16 psi
